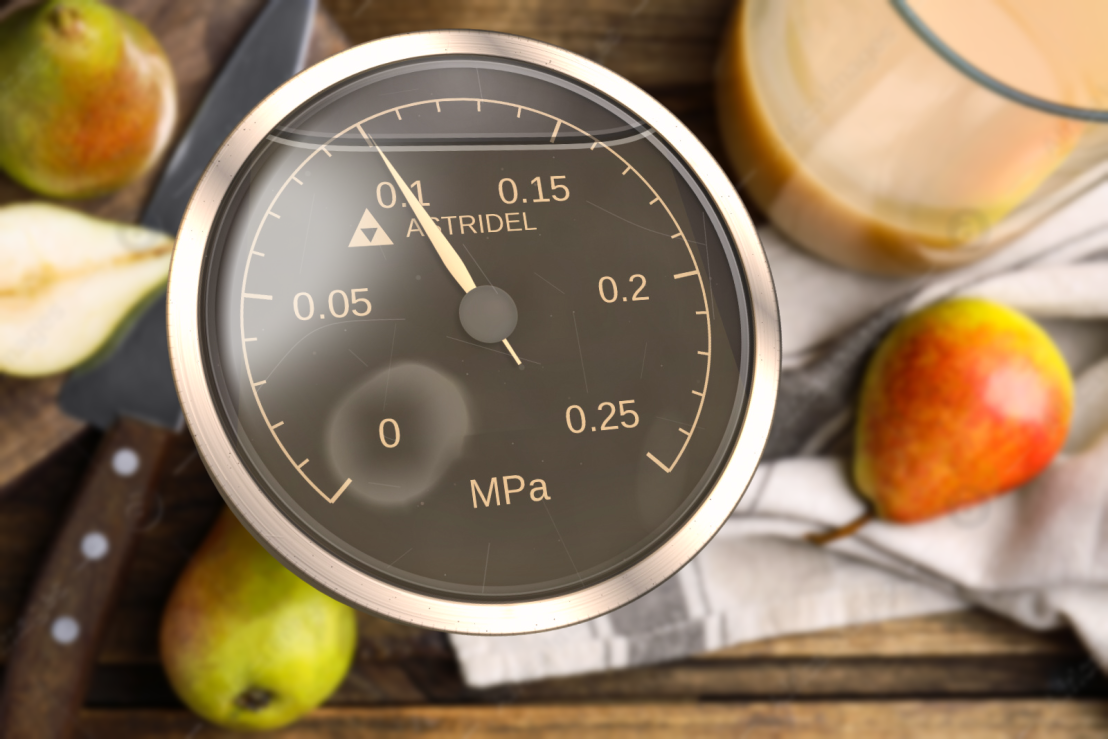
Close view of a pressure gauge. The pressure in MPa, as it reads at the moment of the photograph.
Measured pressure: 0.1 MPa
